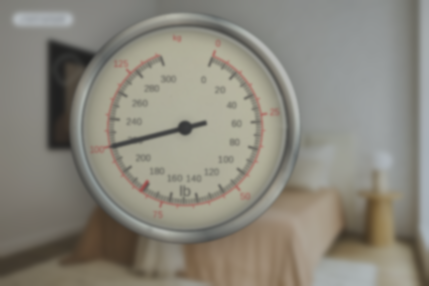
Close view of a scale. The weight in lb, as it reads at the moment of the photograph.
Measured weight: 220 lb
